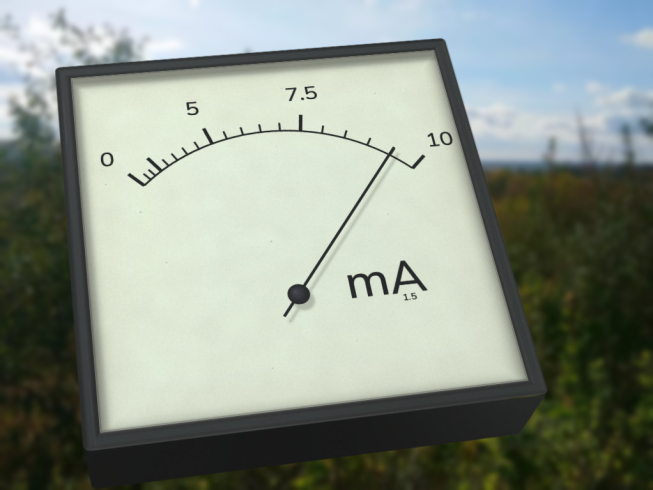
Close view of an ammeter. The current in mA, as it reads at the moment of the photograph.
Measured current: 9.5 mA
